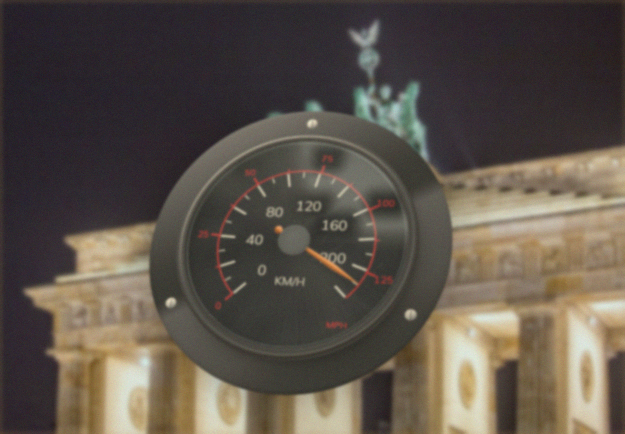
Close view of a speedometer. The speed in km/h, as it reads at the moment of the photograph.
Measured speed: 210 km/h
